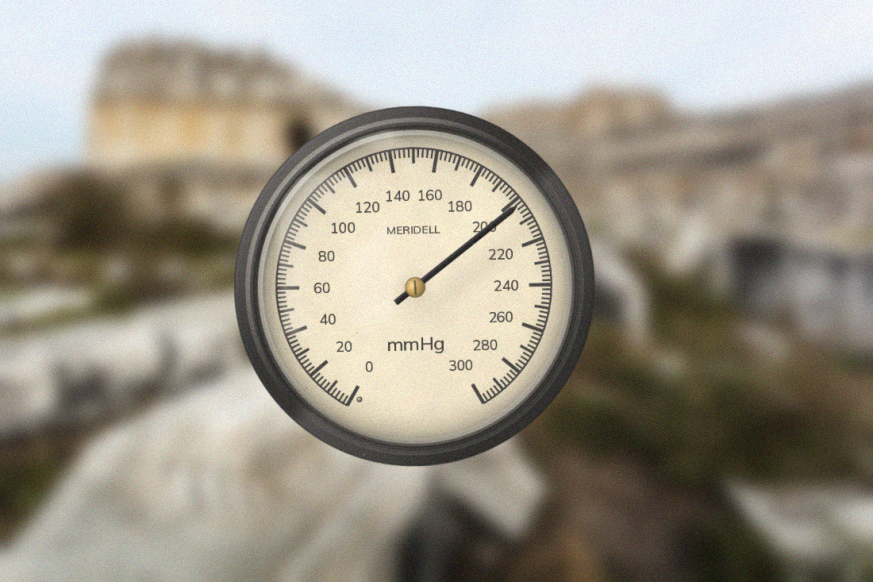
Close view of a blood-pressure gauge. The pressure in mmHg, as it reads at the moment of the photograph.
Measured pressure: 202 mmHg
